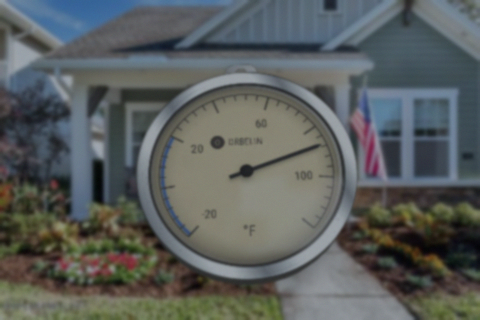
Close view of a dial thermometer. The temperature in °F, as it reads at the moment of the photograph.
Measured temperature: 88 °F
